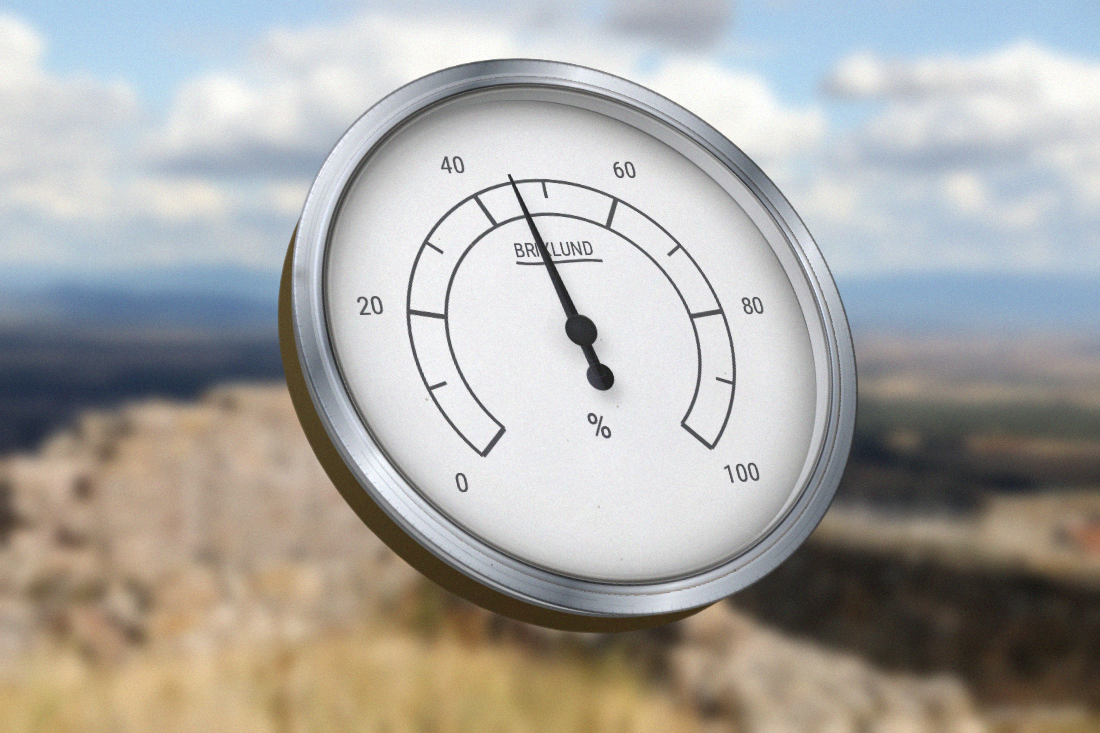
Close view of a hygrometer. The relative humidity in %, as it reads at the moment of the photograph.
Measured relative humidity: 45 %
